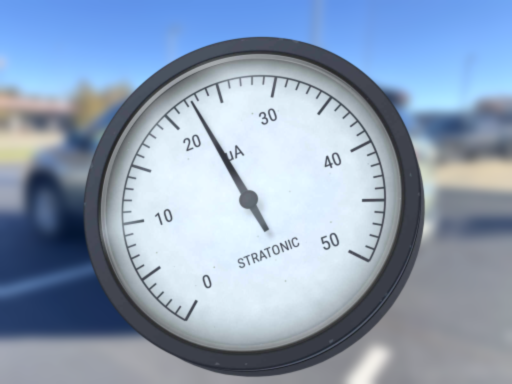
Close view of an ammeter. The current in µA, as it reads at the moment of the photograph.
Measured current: 22.5 µA
